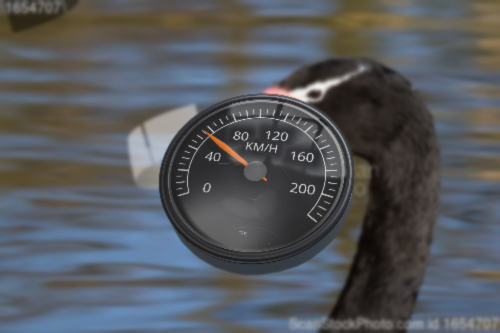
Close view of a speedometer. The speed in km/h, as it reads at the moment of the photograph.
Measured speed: 55 km/h
